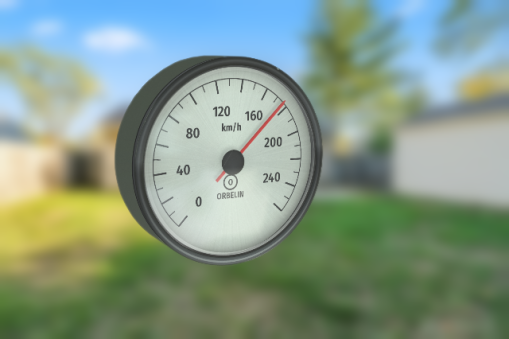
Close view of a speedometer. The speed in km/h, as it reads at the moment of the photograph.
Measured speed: 175 km/h
